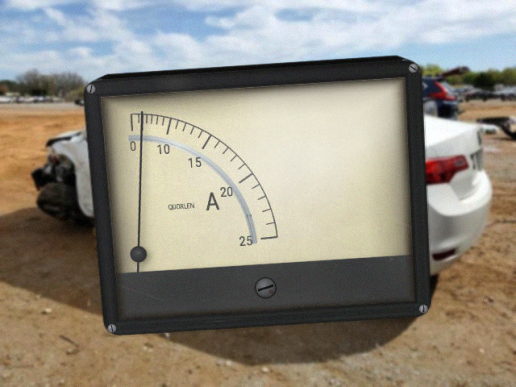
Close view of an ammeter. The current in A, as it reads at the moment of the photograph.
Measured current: 5 A
